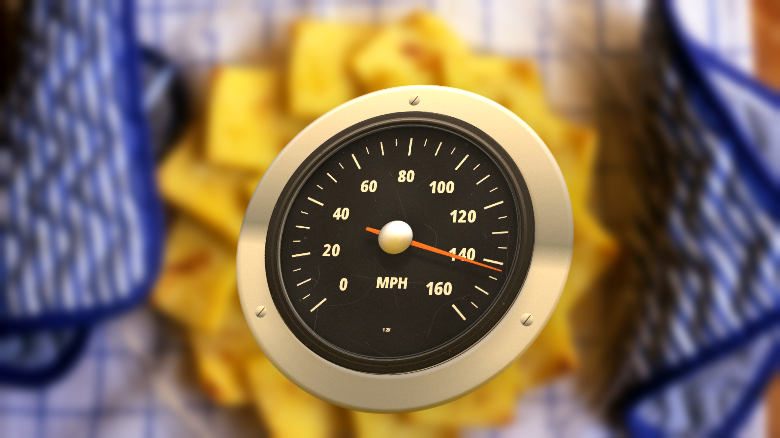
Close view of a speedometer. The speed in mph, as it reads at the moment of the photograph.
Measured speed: 142.5 mph
